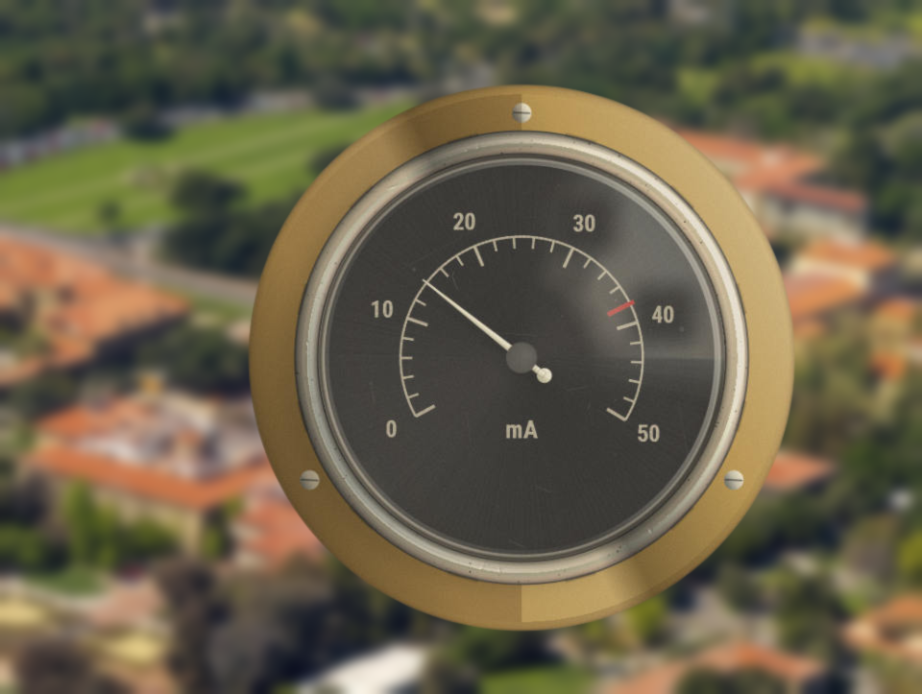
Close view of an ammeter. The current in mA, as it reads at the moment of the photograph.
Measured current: 14 mA
